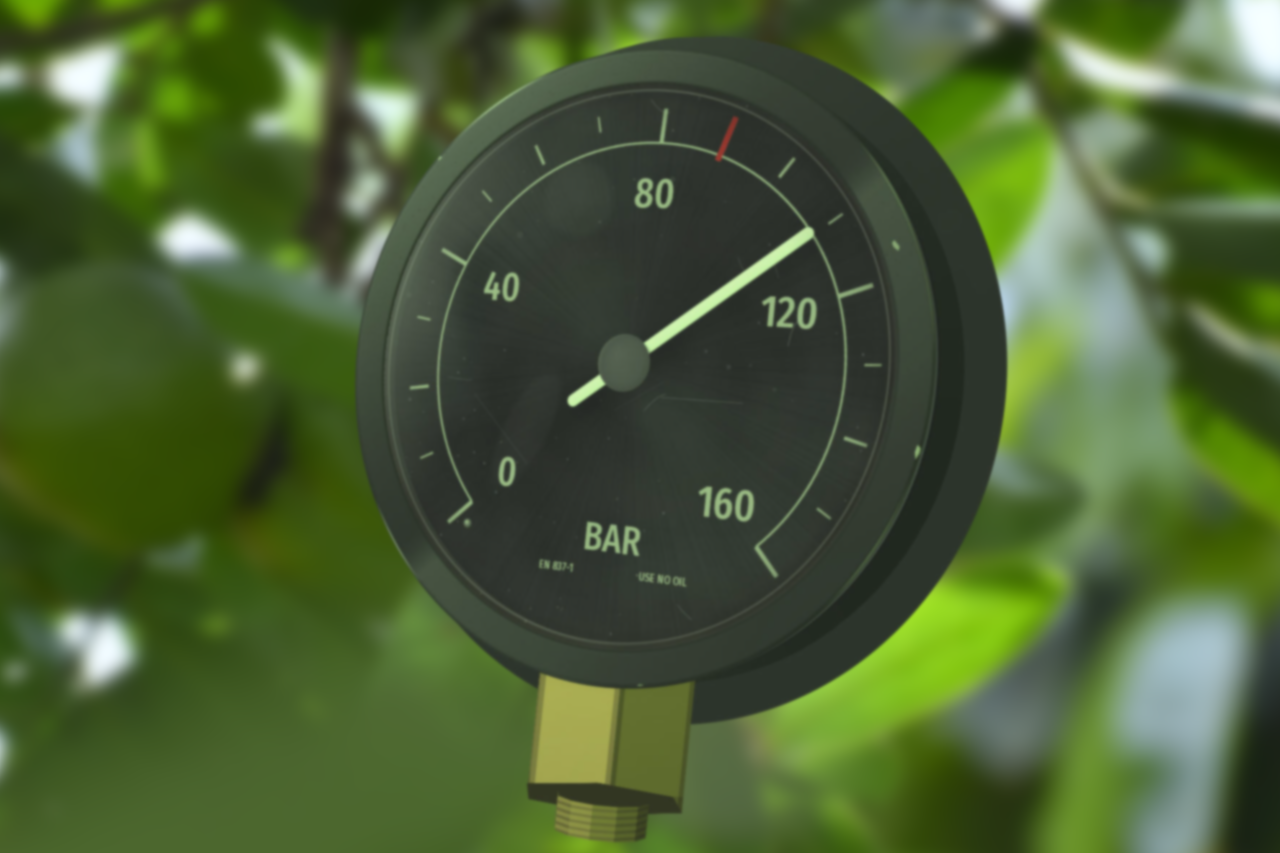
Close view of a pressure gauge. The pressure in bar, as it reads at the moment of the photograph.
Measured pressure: 110 bar
